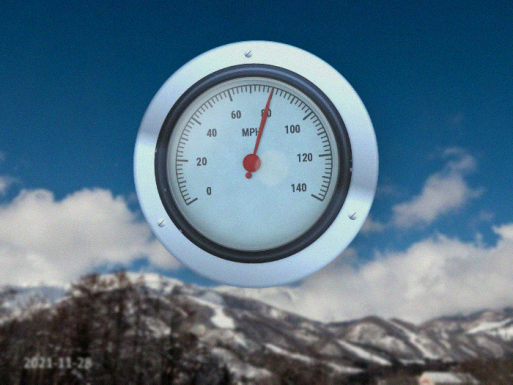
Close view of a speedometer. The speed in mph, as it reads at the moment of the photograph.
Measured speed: 80 mph
